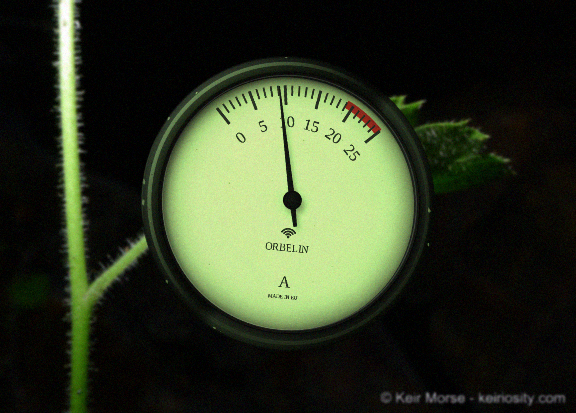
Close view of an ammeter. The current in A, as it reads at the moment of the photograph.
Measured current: 9 A
